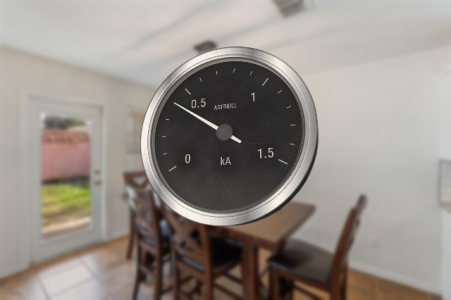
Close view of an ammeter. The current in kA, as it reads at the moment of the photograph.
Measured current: 0.4 kA
